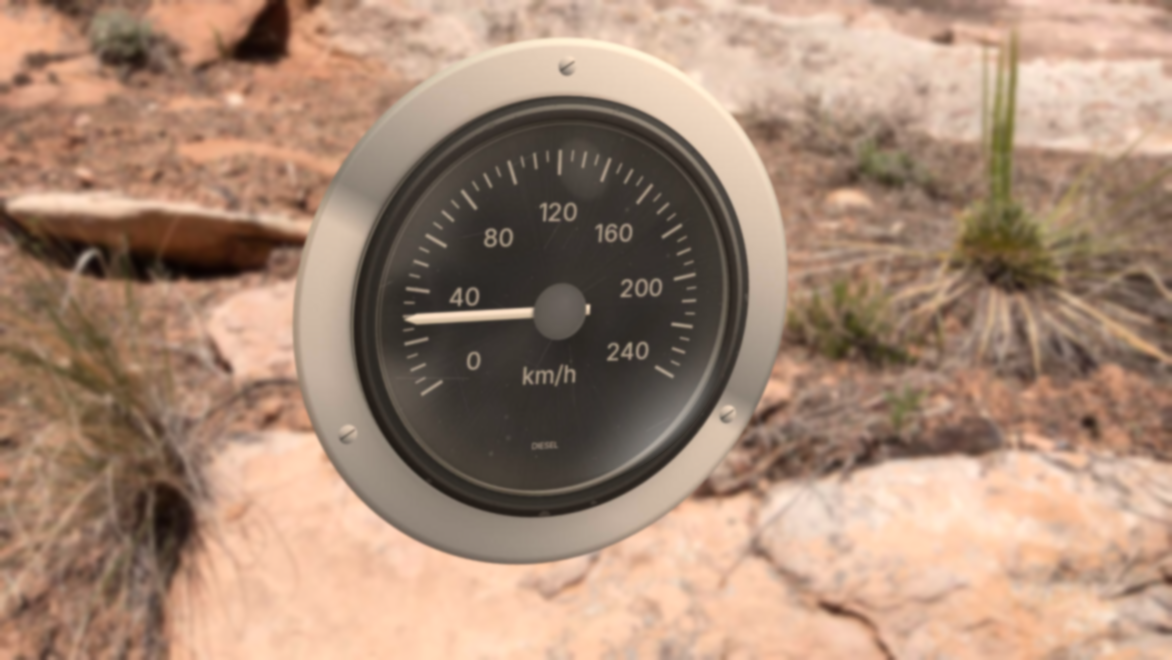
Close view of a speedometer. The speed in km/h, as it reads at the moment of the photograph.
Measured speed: 30 km/h
